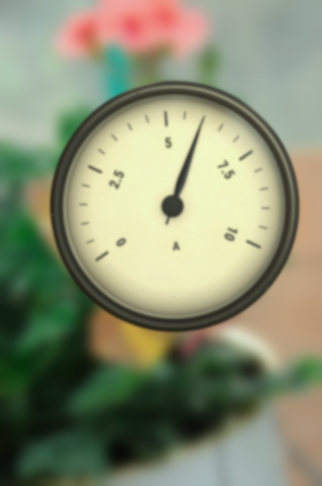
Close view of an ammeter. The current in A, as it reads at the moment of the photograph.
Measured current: 6 A
